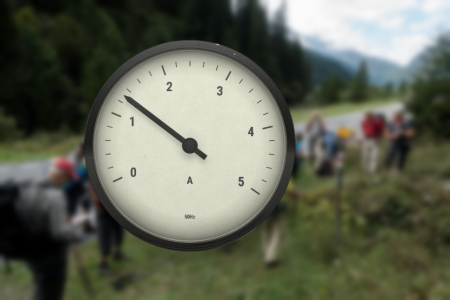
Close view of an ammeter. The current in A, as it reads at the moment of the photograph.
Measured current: 1.3 A
